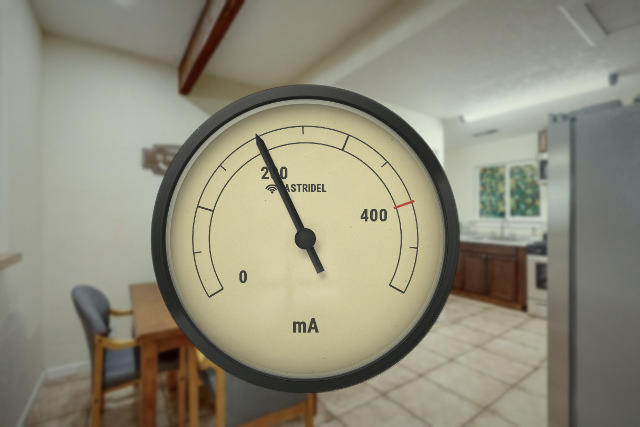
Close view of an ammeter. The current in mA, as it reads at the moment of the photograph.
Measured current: 200 mA
